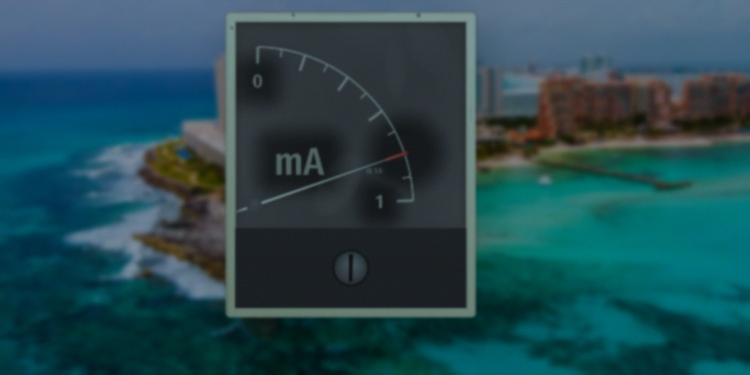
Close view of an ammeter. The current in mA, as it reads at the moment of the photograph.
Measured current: 0.8 mA
